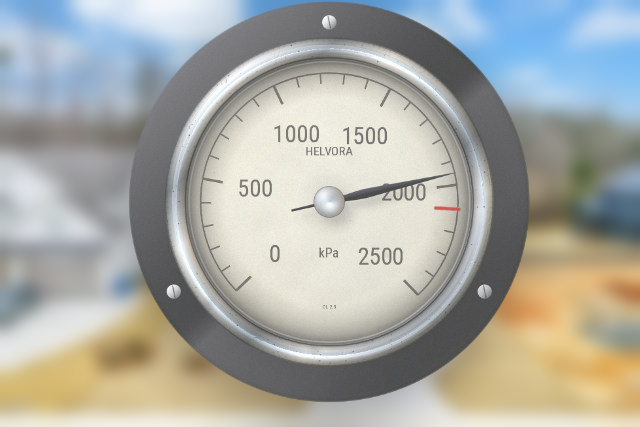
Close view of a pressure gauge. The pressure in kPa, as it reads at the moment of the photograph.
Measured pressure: 1950 kPa
